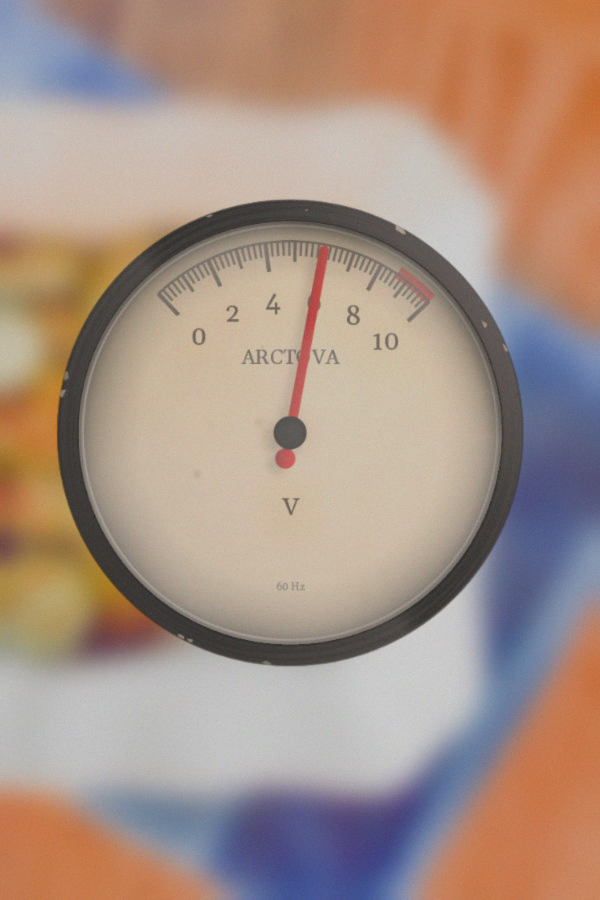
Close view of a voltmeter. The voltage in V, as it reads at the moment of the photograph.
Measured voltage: 6 V
